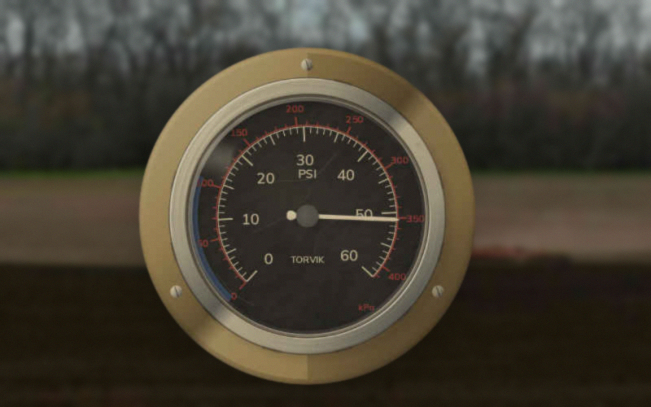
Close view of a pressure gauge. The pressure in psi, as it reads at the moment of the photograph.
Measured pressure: 51 psi
